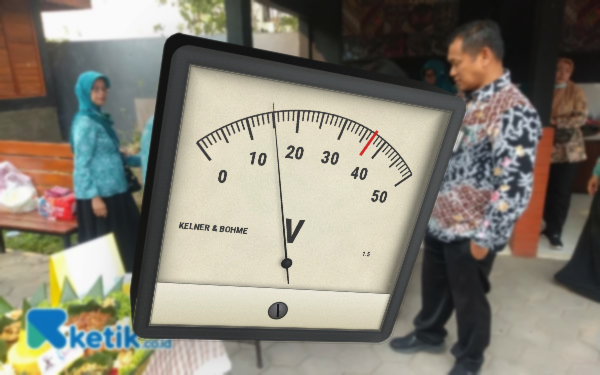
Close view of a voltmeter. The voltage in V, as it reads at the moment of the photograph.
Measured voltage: 15 V
